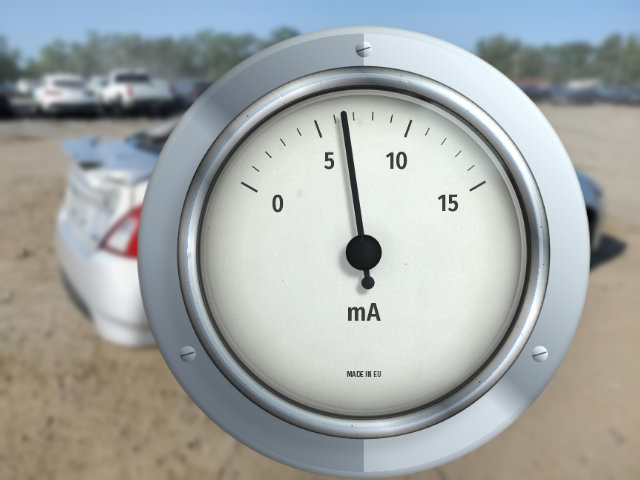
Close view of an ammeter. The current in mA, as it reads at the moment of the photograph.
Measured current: 6.5 mA
